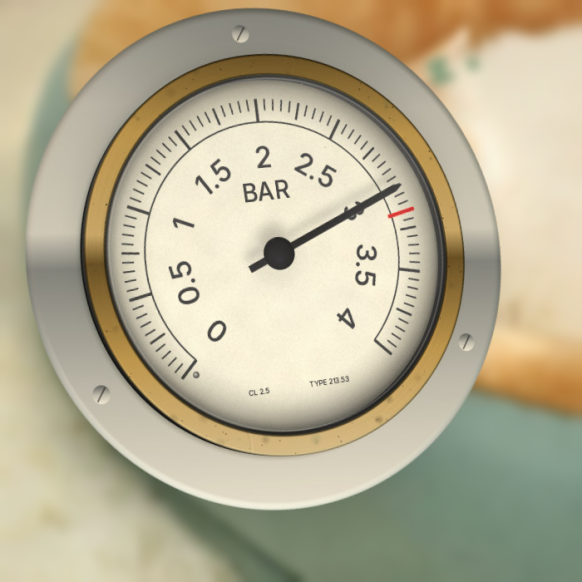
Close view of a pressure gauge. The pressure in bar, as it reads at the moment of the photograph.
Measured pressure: 3 bar
